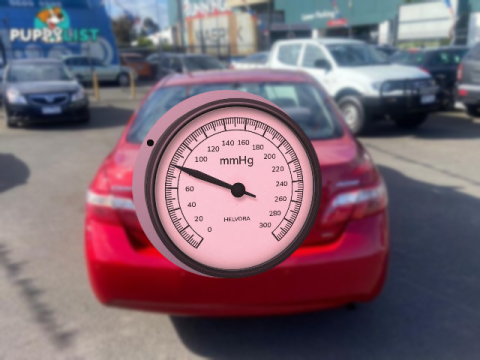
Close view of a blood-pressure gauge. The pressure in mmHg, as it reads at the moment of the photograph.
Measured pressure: 80 mmHg
